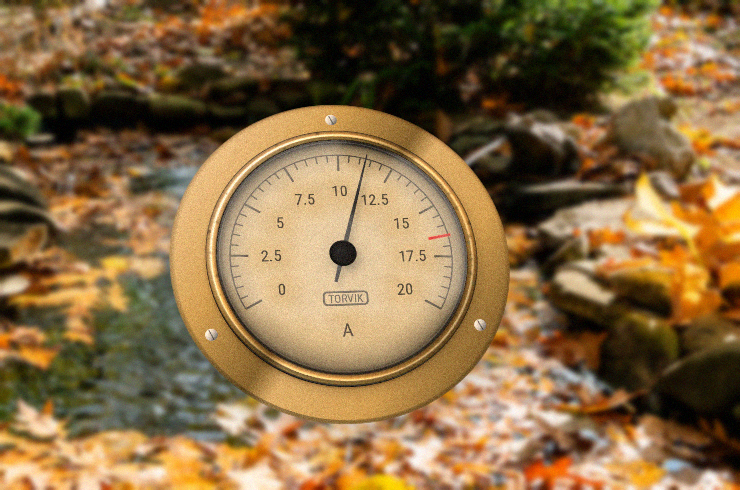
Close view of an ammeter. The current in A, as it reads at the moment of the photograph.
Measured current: 11.25 A
